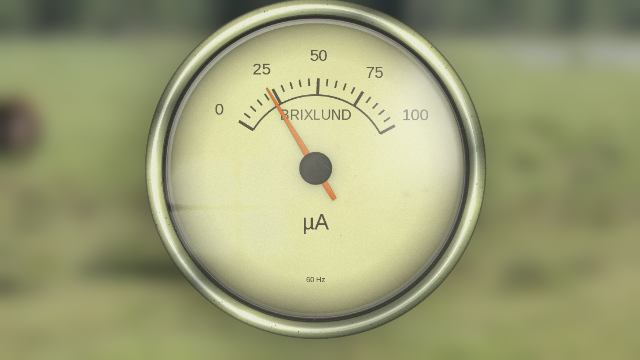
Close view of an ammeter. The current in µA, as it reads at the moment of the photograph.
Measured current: 22.5 µA
